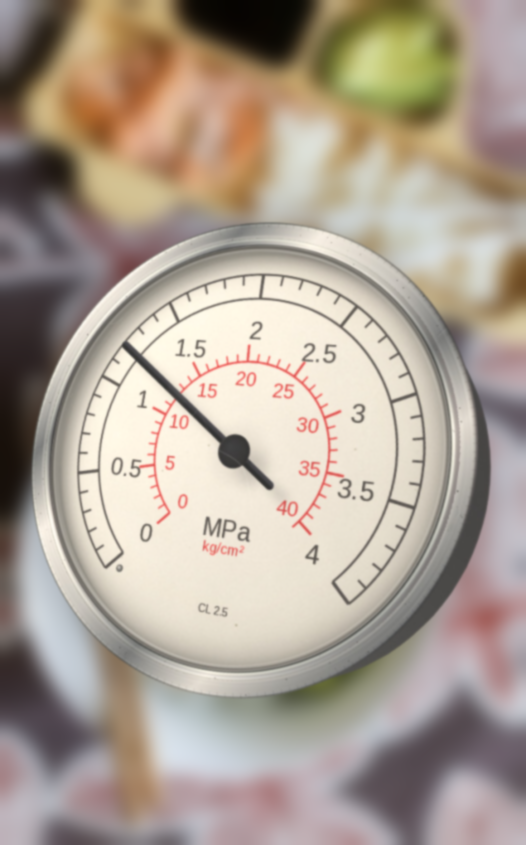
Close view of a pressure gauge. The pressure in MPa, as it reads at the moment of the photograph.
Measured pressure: 1.2 MPa
